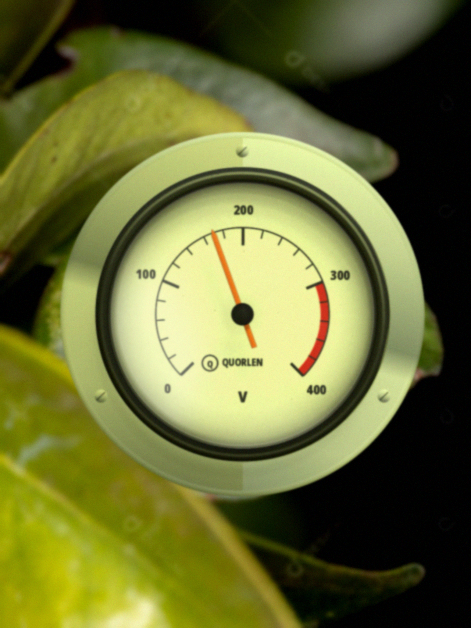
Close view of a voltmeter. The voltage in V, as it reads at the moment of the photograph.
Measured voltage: 170 V
